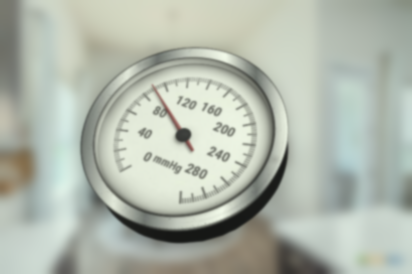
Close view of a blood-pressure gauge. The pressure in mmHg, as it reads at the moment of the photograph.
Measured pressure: 90 mmHg
